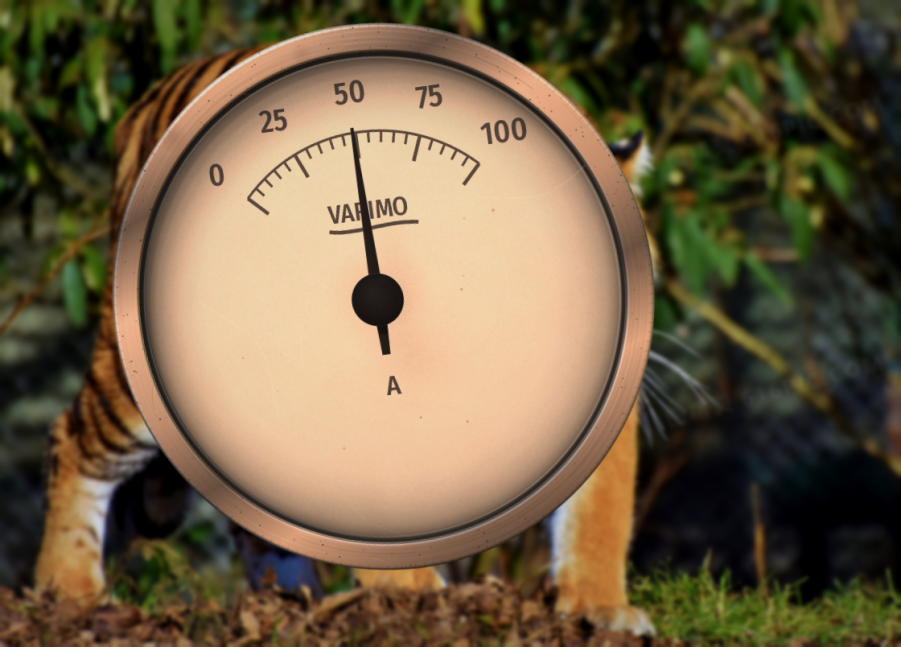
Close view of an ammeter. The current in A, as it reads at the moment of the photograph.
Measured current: 50 A
